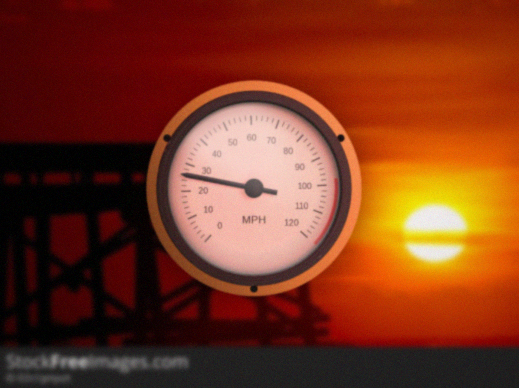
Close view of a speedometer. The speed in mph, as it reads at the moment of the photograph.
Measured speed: 26 mph
